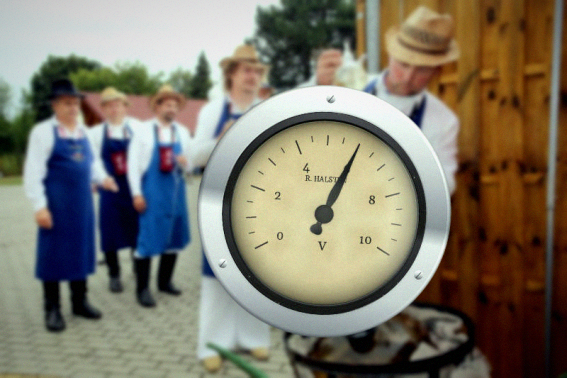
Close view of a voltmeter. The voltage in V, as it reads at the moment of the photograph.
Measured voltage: 6 V
